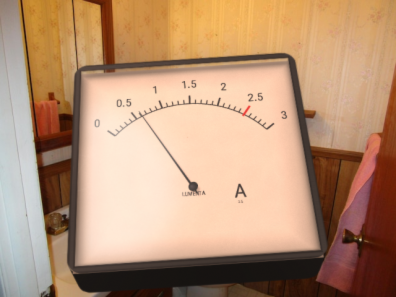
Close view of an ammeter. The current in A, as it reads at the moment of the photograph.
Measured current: 0.6 A
